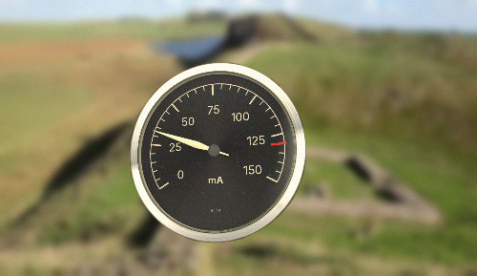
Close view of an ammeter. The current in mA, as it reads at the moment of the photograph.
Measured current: 32.5 mA
